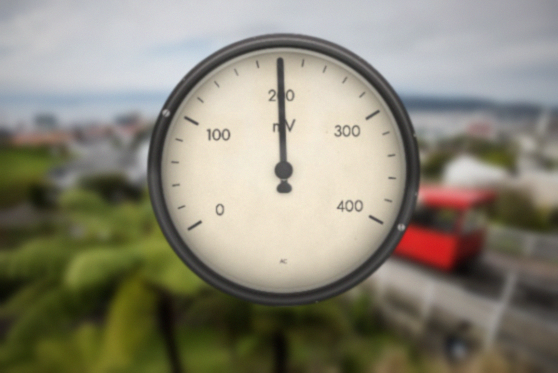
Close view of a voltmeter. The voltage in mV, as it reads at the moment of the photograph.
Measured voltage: 200 mV
